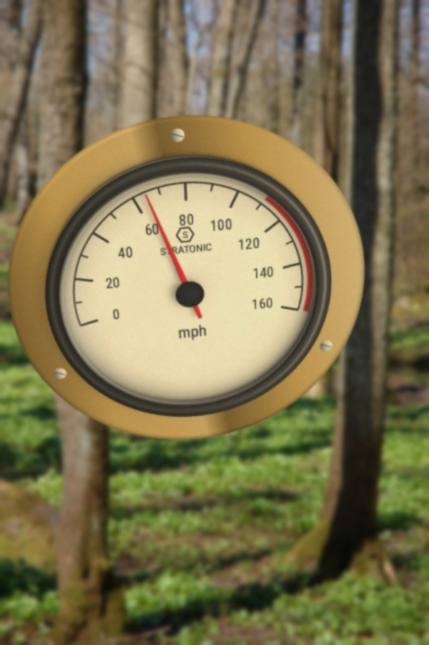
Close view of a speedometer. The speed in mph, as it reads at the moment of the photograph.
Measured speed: 65 mph
